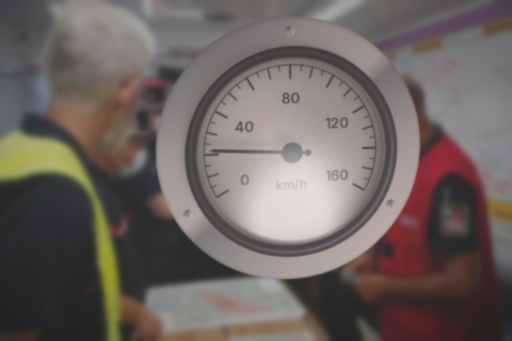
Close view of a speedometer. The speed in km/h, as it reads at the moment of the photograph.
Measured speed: 22.5 km/h
